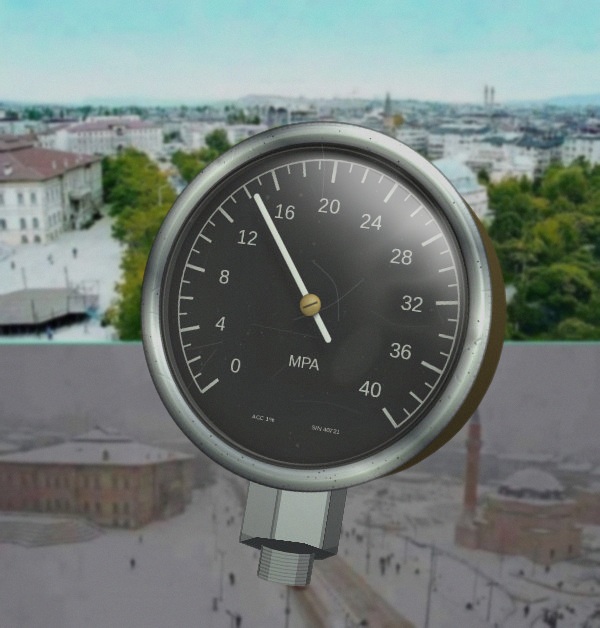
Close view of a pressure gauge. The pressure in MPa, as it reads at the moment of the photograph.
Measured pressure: 14.5 MPa
